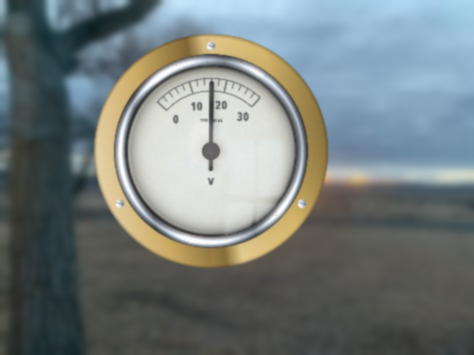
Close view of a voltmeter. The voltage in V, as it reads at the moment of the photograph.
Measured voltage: 16 V
